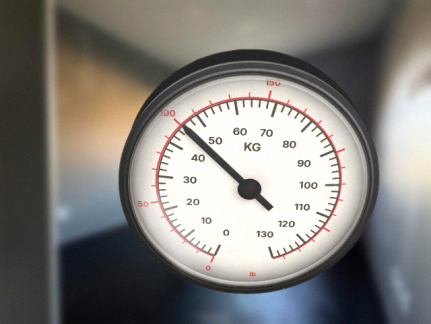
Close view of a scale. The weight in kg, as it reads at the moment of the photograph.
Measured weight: 46 kg
